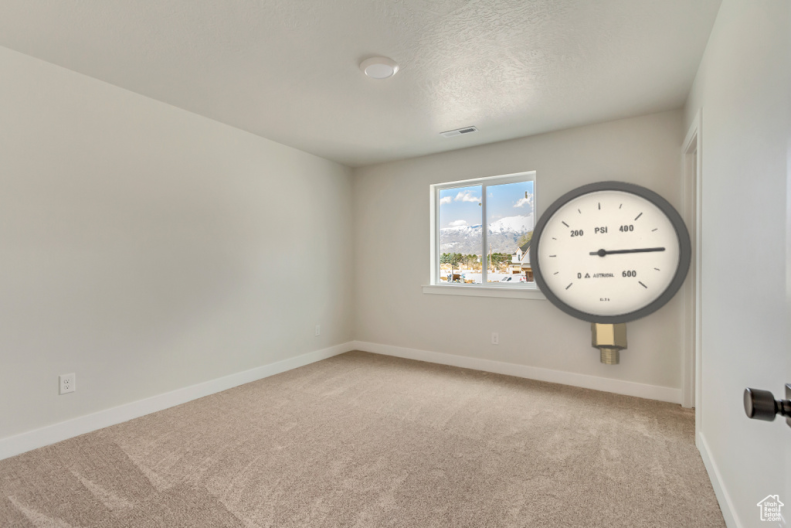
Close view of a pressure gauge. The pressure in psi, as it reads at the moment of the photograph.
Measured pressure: 500 psi
